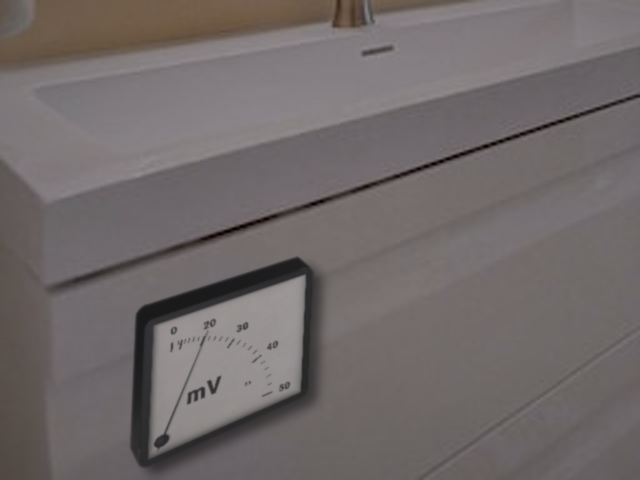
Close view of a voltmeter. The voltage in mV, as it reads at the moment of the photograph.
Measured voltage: 20 mV
